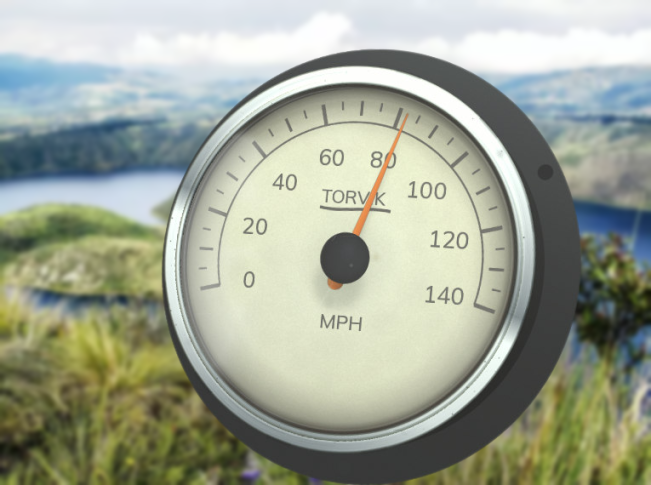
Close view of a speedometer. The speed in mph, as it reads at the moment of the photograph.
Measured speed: 82.5 mph
